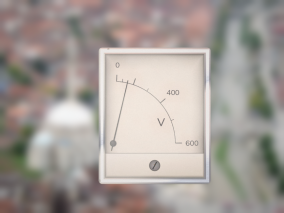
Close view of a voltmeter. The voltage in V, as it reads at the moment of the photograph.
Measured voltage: 150 V
